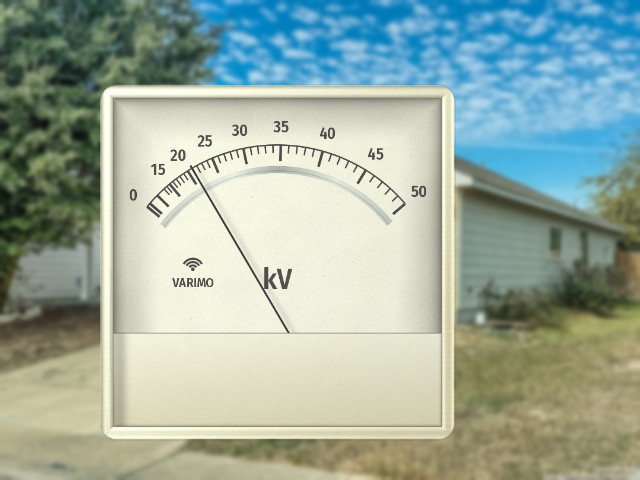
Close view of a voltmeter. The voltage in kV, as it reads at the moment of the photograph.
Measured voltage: 21 kV
